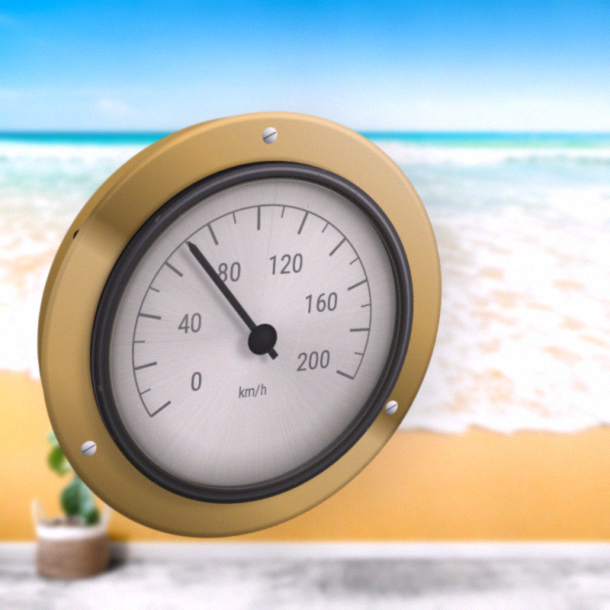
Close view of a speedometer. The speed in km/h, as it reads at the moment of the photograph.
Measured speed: 70 km/h
